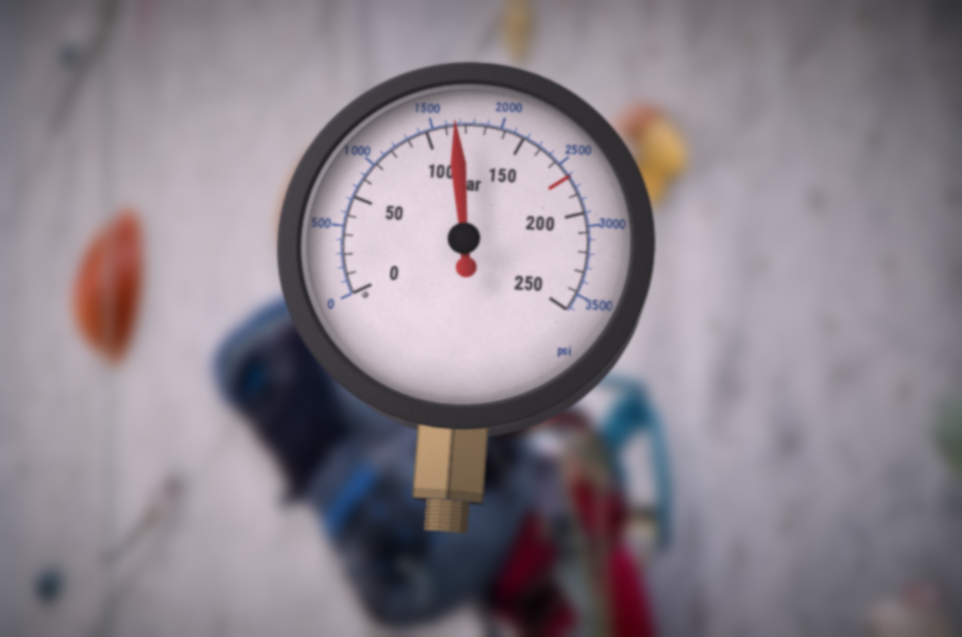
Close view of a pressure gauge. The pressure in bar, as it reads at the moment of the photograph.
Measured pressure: 115 bar
